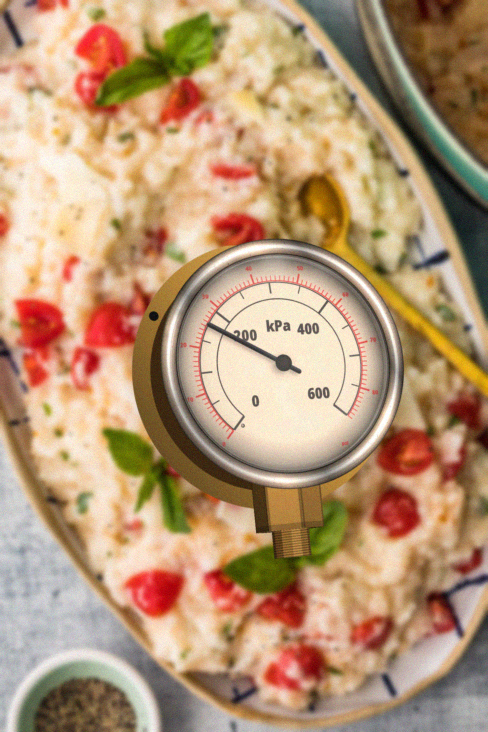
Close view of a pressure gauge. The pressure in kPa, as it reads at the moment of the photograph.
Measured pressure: 175 kPa
